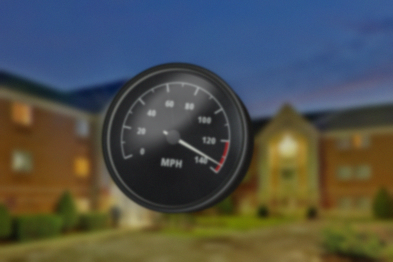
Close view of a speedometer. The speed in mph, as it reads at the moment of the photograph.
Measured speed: 135 mph
